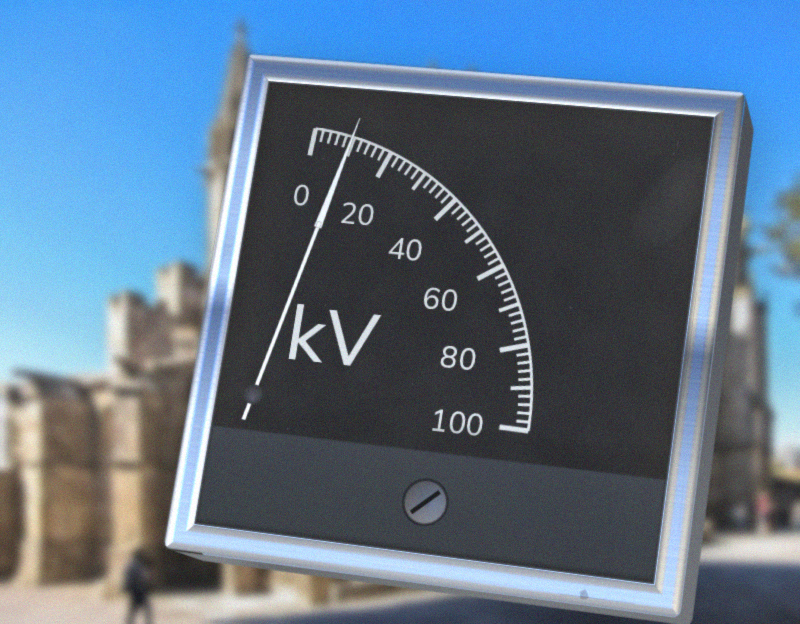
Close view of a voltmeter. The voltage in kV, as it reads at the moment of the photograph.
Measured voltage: 10 kV
